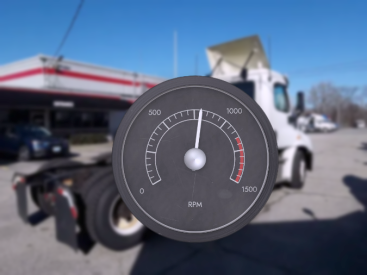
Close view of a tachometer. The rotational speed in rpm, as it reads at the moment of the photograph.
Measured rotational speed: 800 rpm
